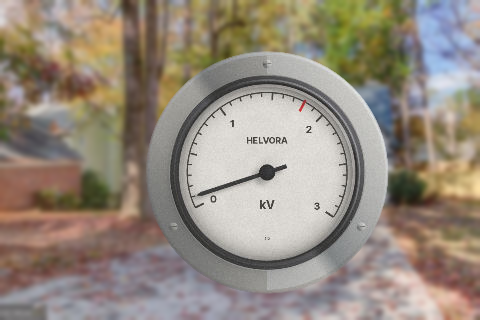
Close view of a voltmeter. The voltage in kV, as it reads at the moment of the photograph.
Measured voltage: 0.1 kV
